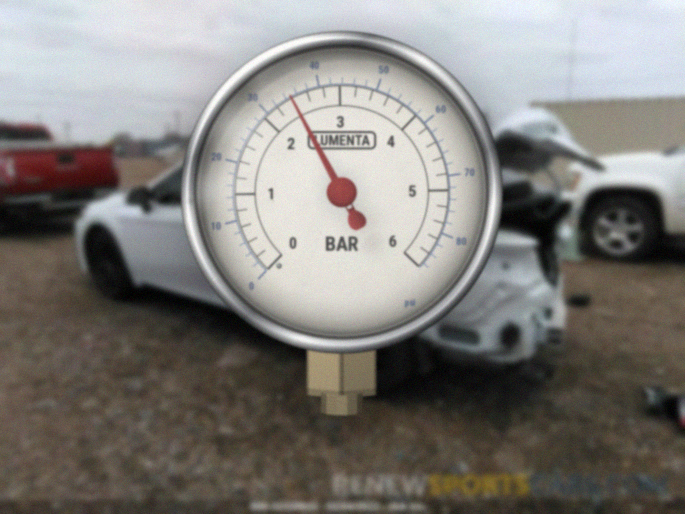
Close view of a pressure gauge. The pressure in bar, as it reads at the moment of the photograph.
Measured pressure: 2.4 bar
